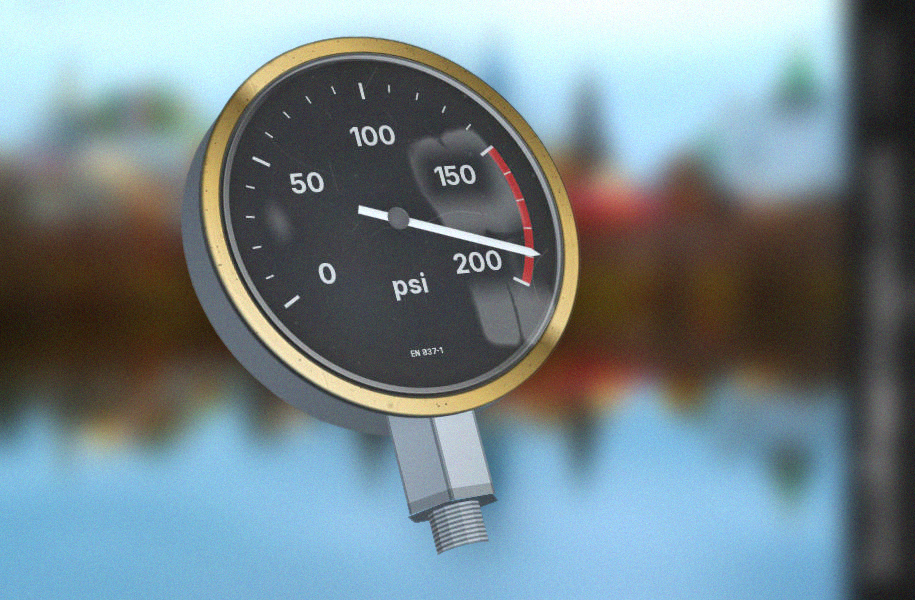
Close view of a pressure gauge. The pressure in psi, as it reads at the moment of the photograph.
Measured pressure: 190 psi
